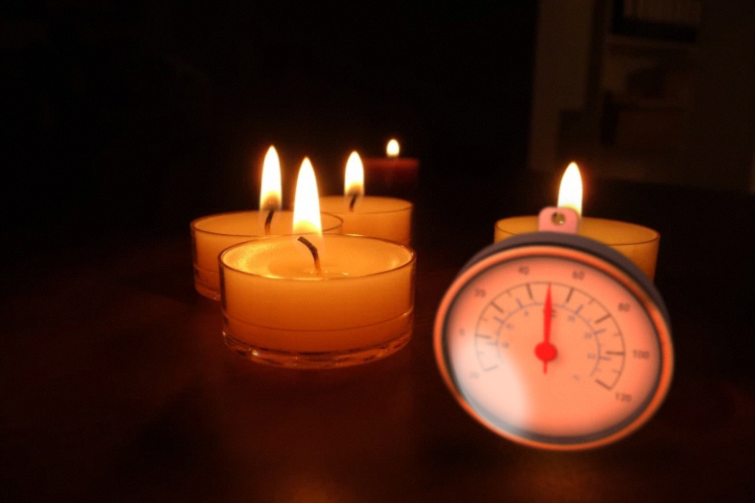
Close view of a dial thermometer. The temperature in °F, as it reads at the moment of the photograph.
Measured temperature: 50 °F
